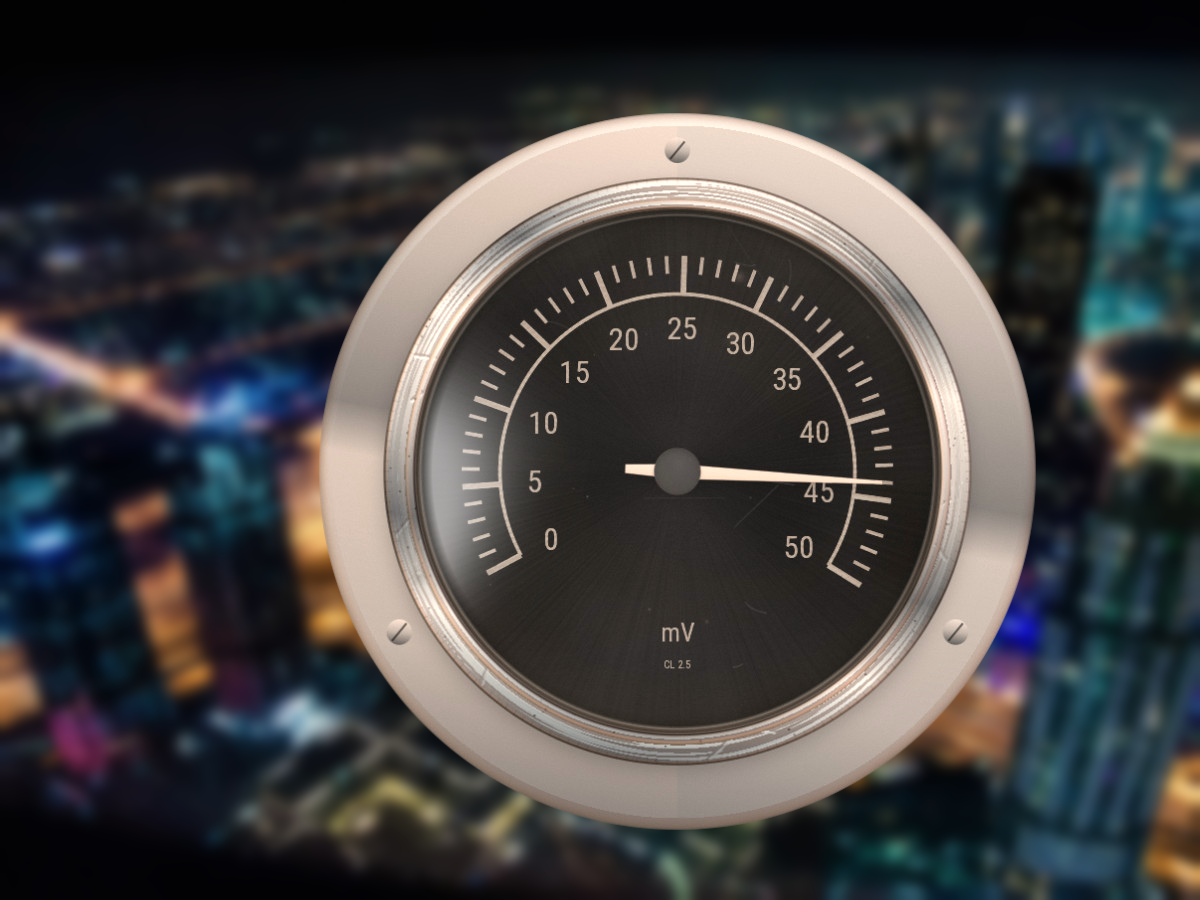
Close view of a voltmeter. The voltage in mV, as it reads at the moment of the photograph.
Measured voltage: 44 mV
